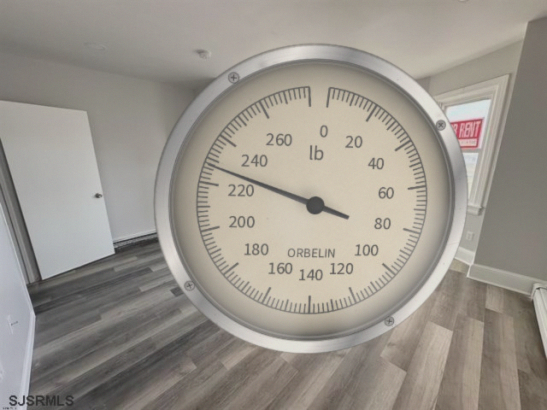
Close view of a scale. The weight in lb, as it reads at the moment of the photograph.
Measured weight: 228 lb
